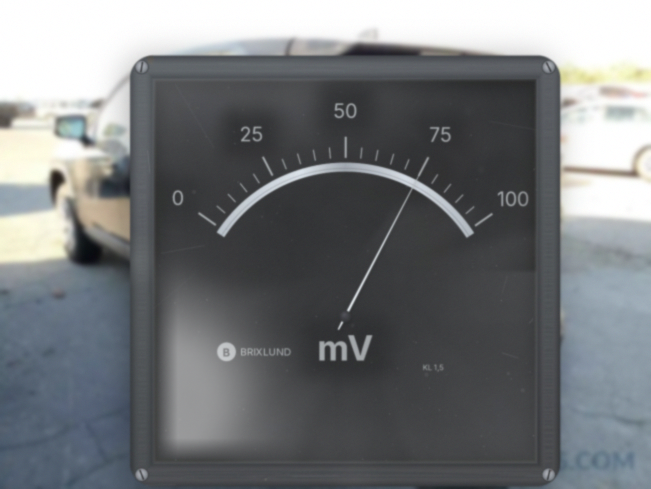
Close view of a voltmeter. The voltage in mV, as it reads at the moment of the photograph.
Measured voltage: 75 mV
